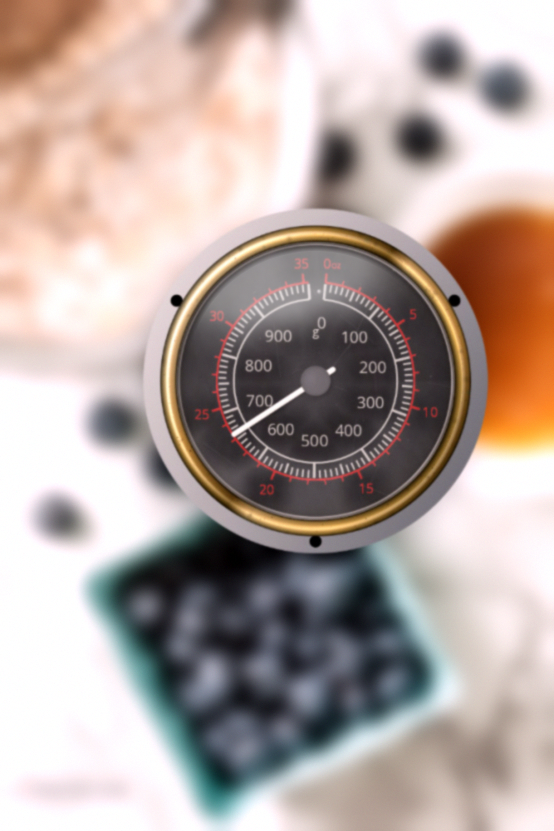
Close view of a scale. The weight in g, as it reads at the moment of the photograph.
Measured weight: 660 g
